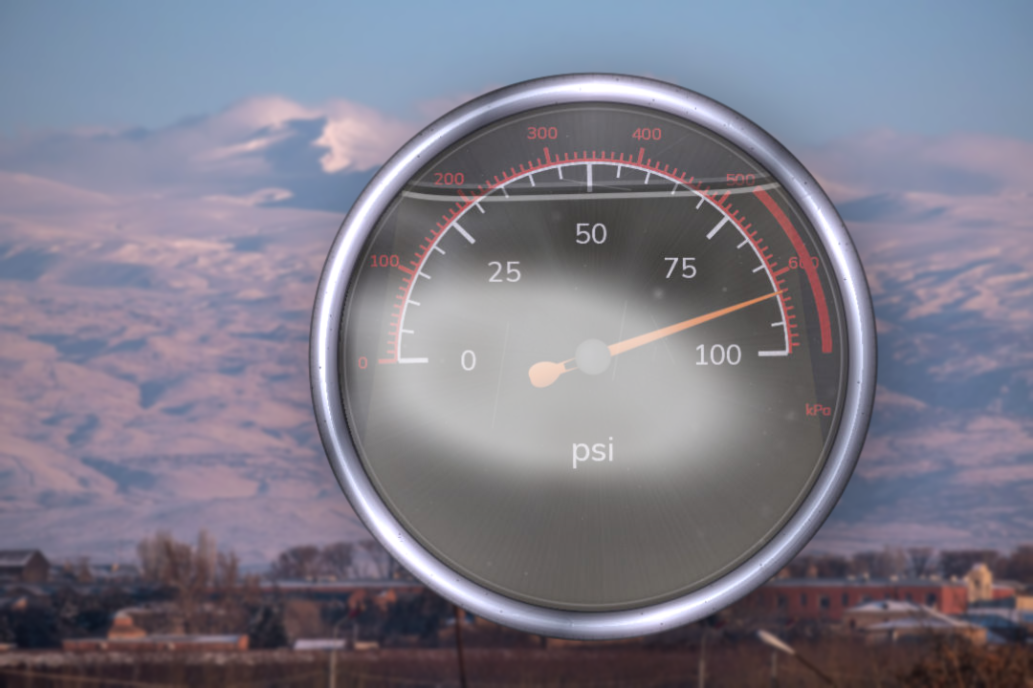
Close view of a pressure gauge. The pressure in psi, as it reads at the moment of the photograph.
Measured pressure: 90 psi
